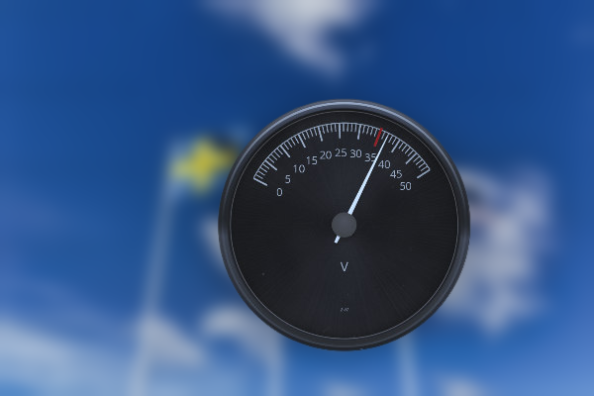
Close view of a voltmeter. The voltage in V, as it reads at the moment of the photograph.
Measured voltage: 37 V
